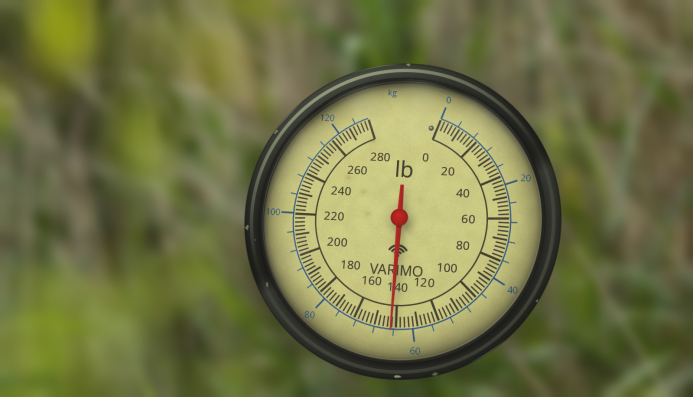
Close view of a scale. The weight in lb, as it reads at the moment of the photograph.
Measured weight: 142 lb
